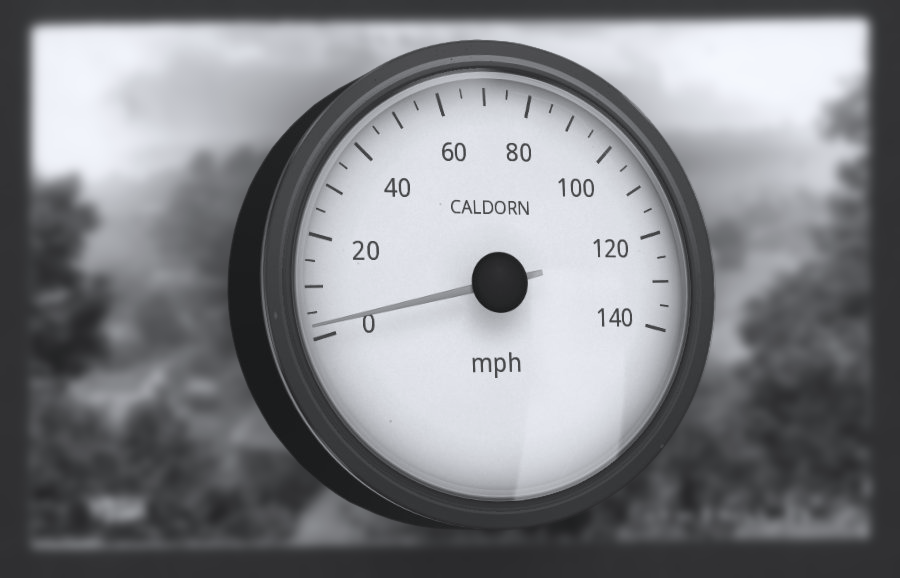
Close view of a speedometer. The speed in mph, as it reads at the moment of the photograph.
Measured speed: 2.5 mph
